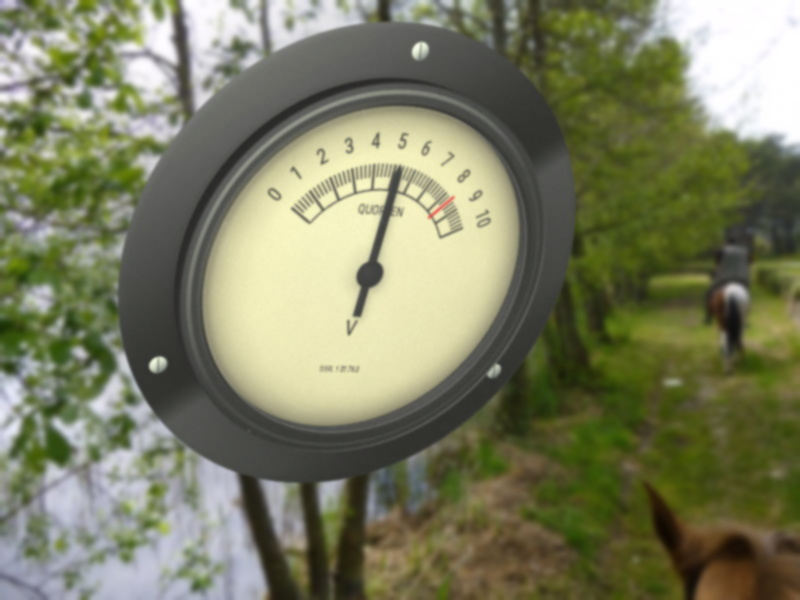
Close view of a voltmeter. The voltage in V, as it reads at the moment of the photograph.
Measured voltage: 5 V
